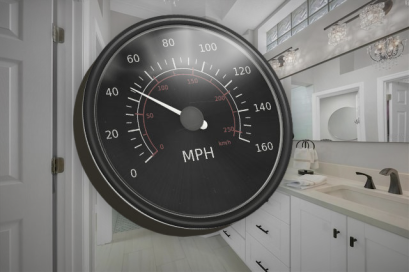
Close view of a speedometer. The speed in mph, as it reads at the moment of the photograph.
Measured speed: 45 mph
